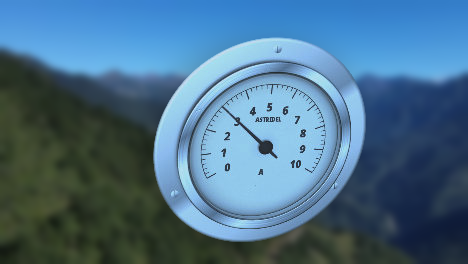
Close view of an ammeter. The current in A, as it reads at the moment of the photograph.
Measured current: 3 A
